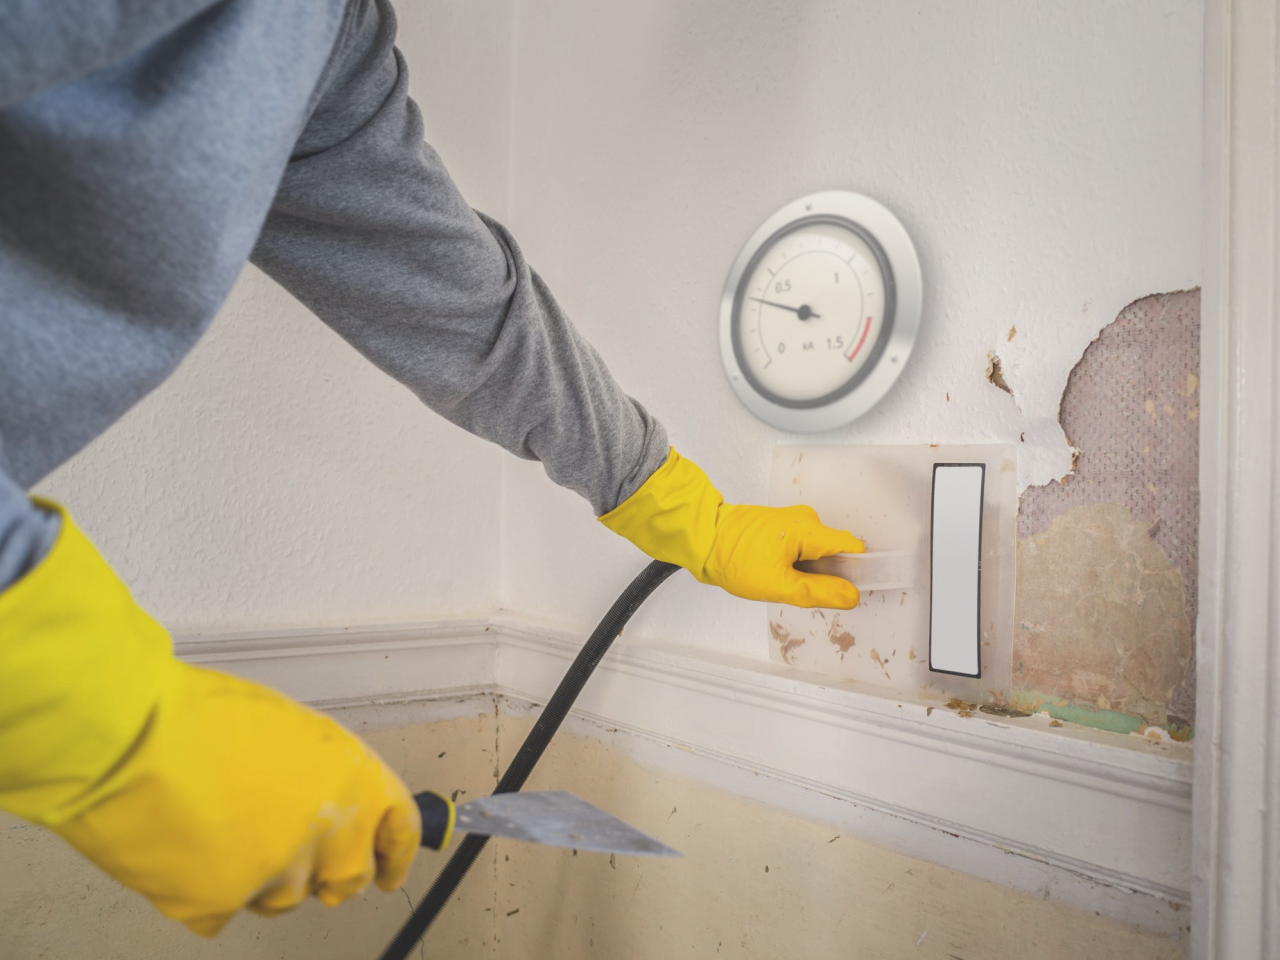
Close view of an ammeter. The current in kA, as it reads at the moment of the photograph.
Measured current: 0.35 kA
